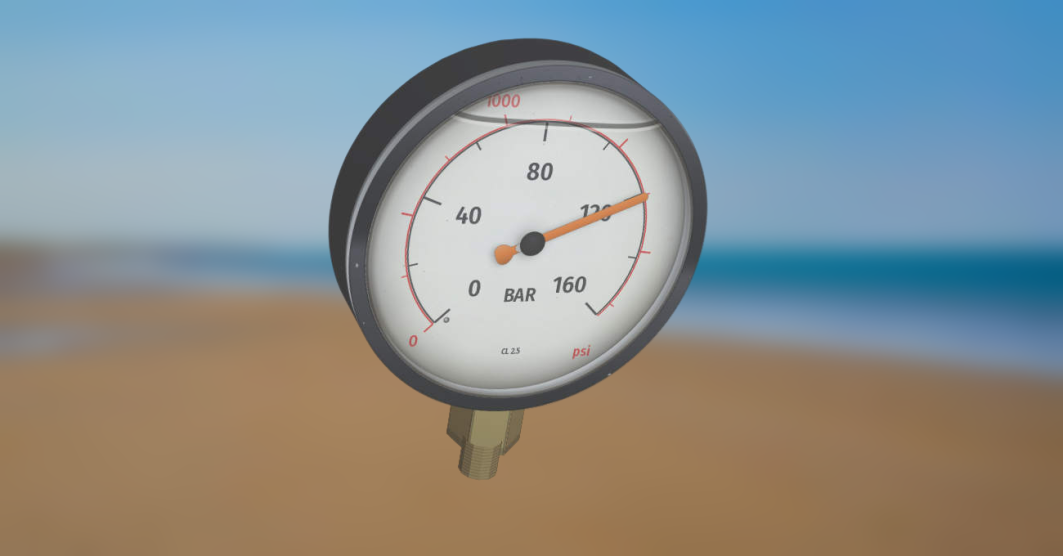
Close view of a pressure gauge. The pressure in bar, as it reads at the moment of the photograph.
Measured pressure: 120 bar
